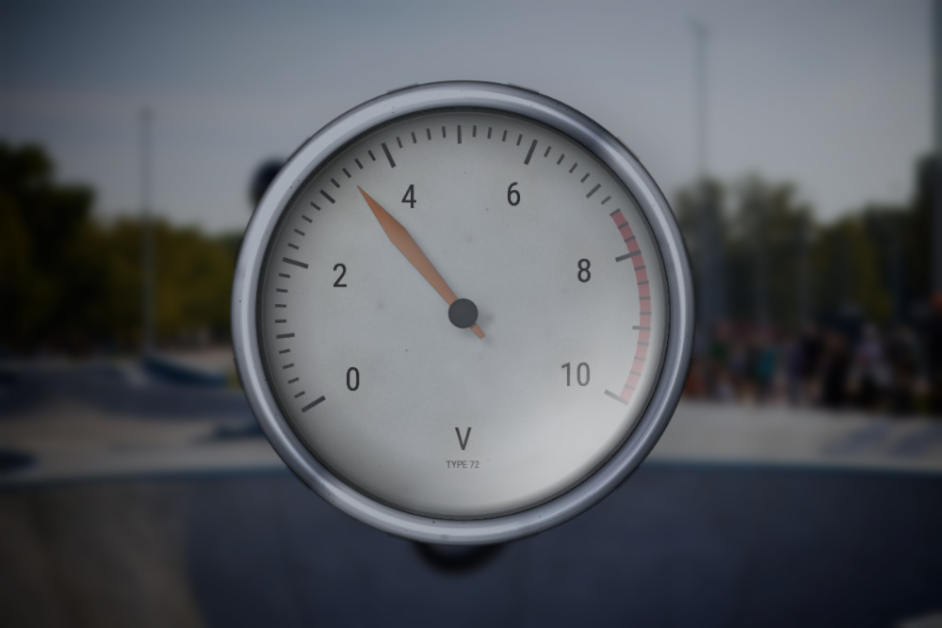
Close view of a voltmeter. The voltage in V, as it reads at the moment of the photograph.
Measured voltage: 3.4 V
